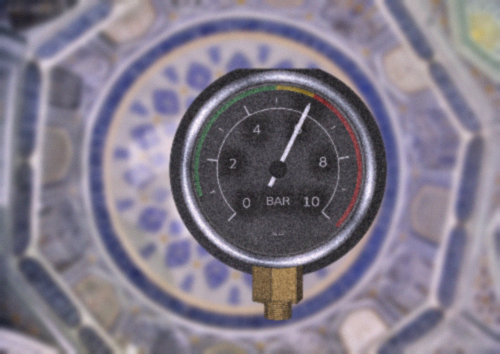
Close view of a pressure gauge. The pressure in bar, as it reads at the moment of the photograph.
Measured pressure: 6 bar
